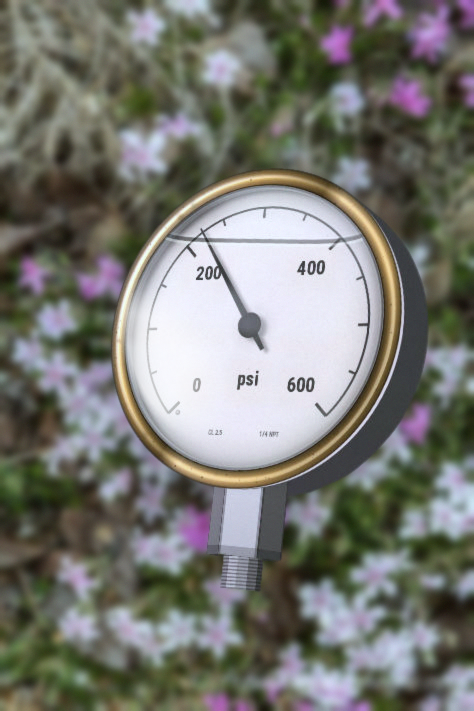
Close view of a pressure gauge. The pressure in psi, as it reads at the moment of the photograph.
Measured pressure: 225 psi
